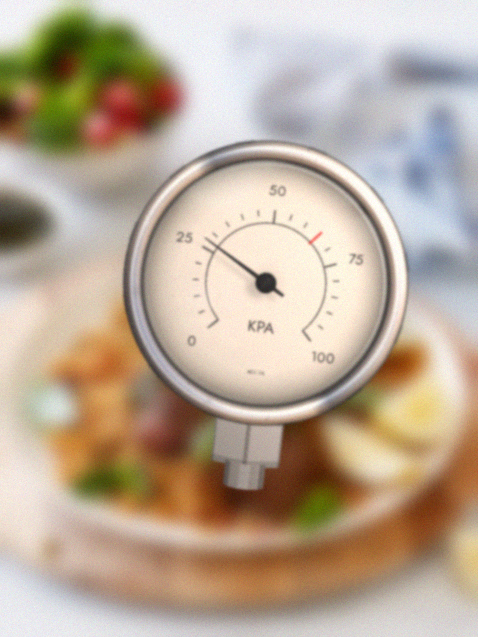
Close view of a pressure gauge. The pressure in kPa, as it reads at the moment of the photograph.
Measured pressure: 27.5 kPa
